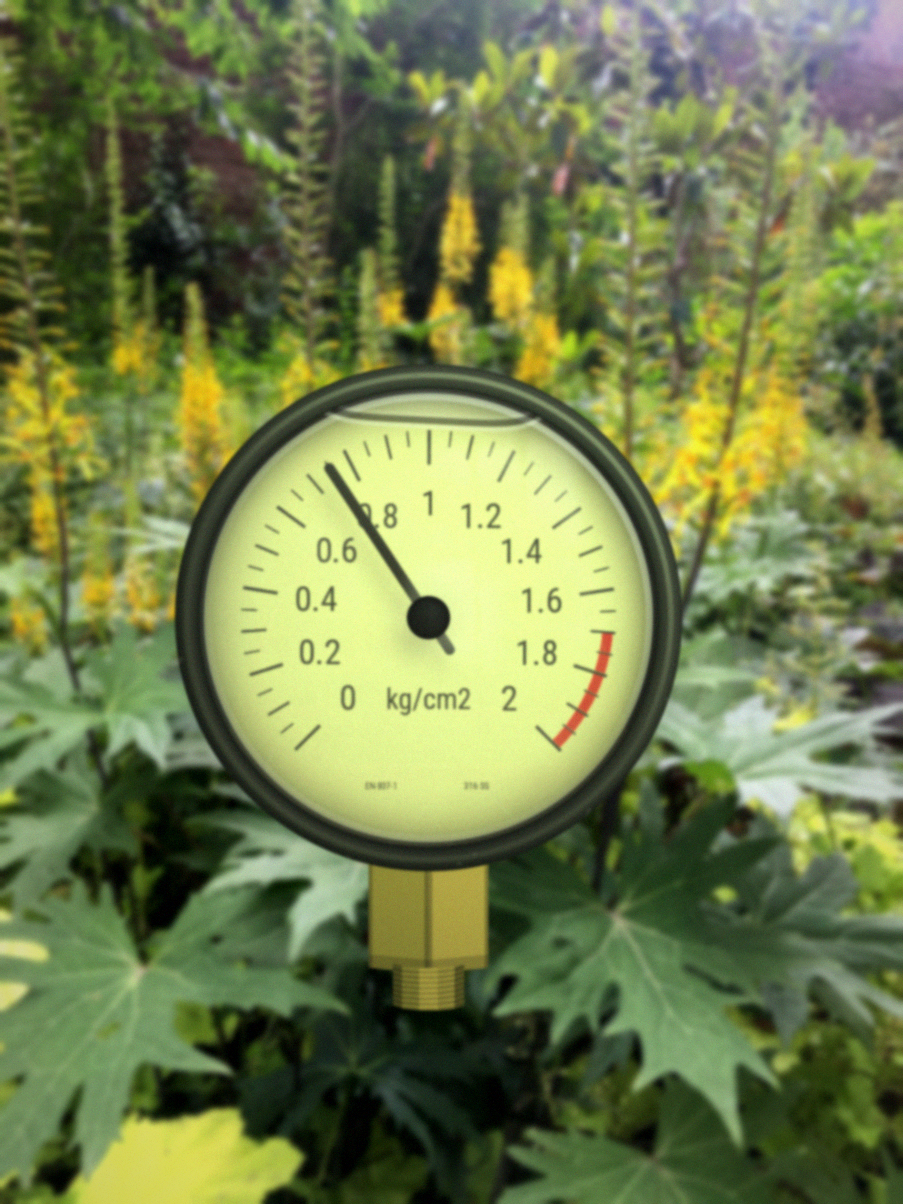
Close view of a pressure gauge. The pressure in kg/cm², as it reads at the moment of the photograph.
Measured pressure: 0.75 kg/cm²
